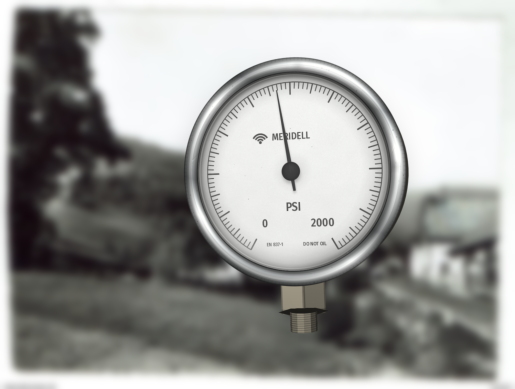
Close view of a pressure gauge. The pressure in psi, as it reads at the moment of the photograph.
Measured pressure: 940 psi
